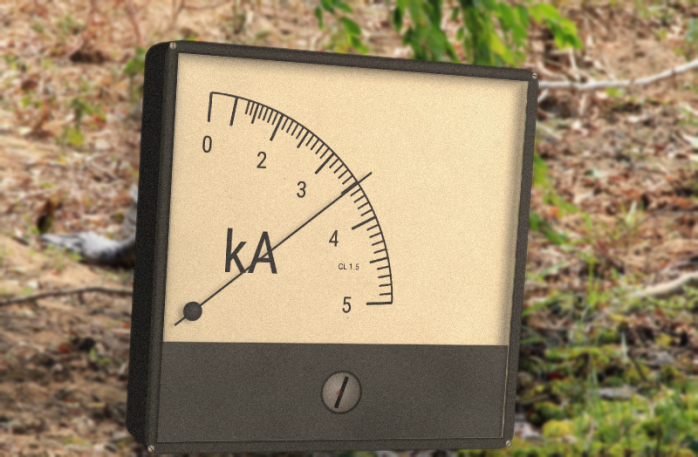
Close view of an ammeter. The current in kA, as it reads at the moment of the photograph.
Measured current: 3.5 kA
